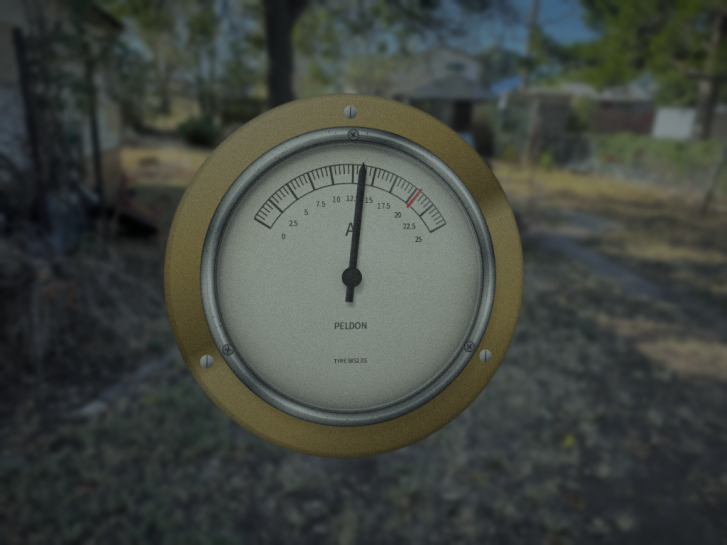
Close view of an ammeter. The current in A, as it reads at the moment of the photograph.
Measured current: 13.5 A
